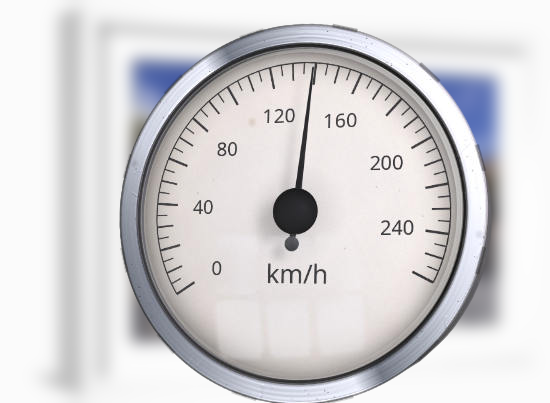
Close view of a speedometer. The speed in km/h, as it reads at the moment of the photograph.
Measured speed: 140 km/h
